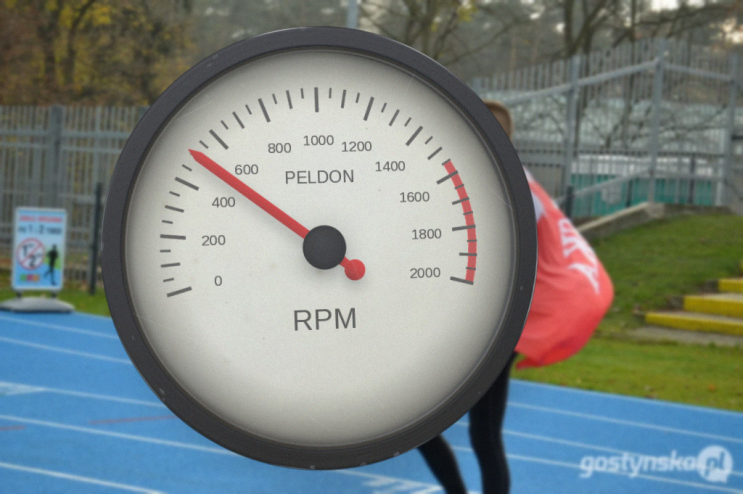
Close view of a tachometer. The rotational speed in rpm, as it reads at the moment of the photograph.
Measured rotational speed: 500 rpm
